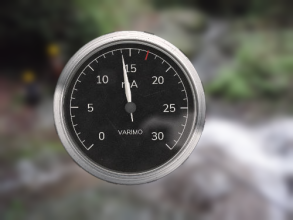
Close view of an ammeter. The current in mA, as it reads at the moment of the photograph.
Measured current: 14 mA
